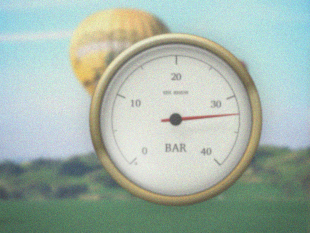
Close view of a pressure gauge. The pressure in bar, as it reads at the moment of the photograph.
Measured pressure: 32.5 bar
